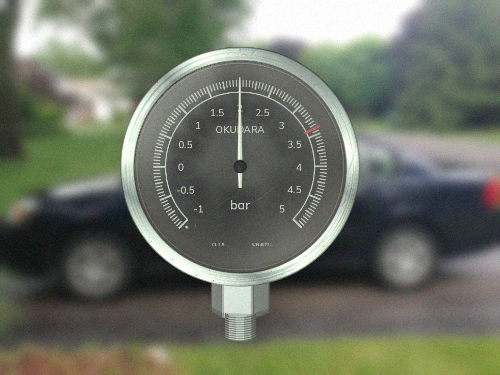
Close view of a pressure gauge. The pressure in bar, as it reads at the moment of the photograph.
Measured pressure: 2 bar
